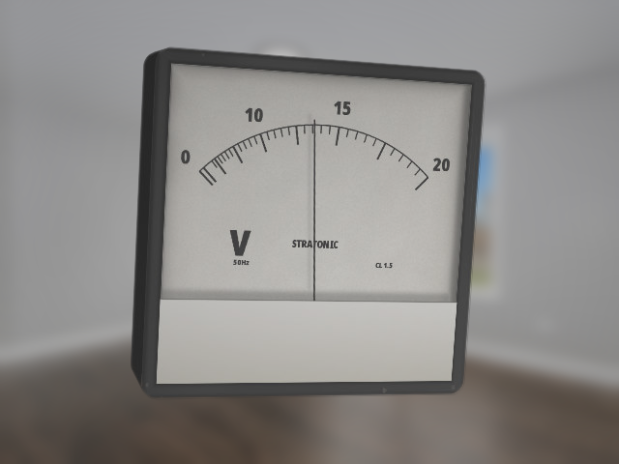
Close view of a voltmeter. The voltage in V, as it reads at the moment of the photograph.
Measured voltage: 13.5 V
